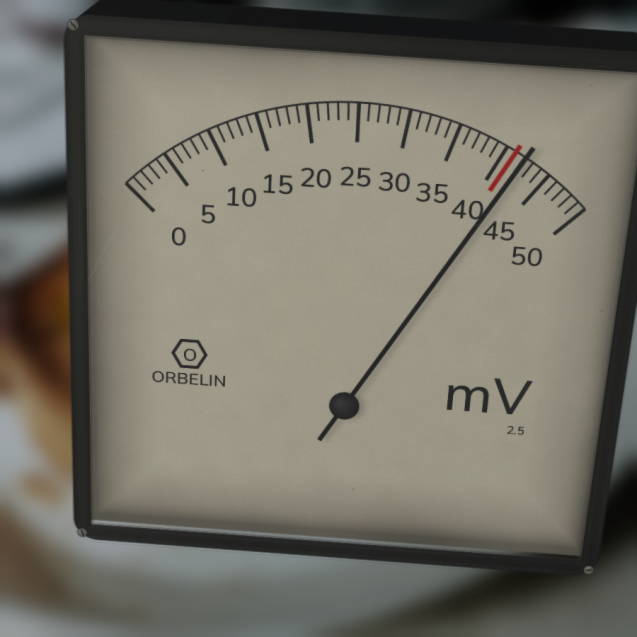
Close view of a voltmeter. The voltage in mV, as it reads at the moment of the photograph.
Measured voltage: 42 mV
